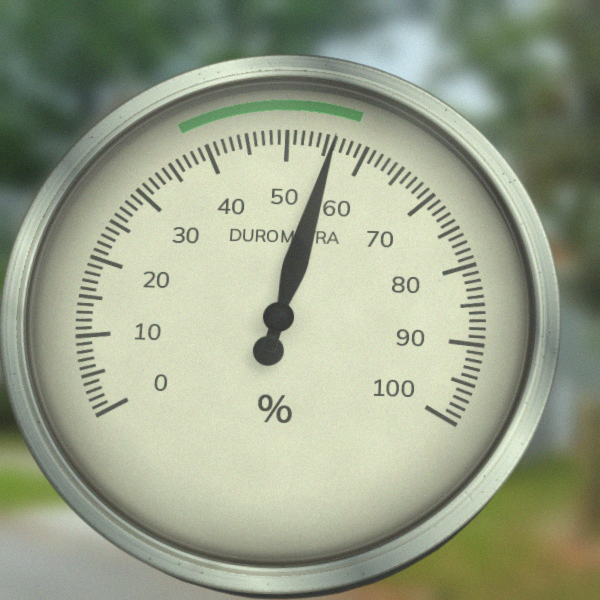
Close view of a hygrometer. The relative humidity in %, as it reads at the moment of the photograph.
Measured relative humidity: 56 %
